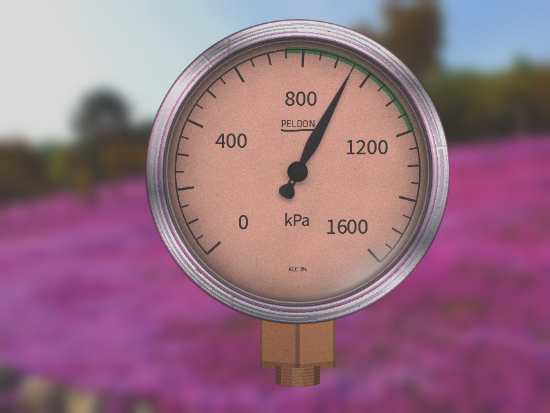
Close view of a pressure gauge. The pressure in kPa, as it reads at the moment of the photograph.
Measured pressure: 950 kPa
